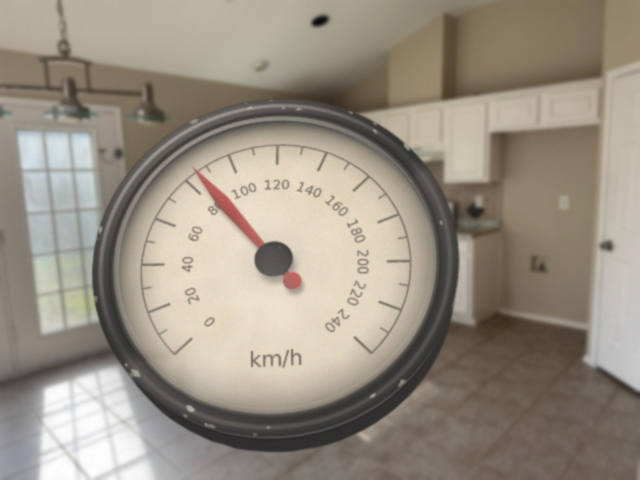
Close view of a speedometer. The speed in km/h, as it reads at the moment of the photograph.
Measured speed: 85 km/h
